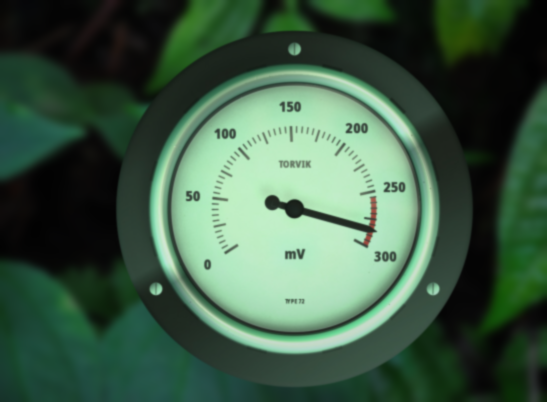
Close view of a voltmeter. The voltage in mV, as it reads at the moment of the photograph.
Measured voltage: 285 mV
